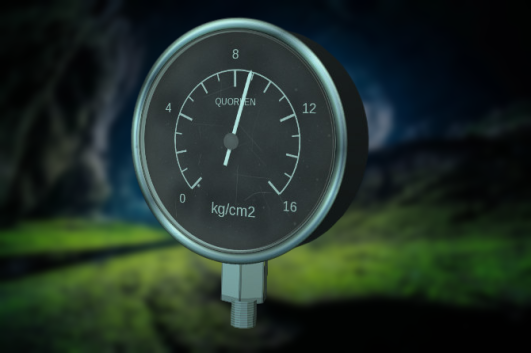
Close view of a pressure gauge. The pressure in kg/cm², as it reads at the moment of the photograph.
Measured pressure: 9 kg/cm²
